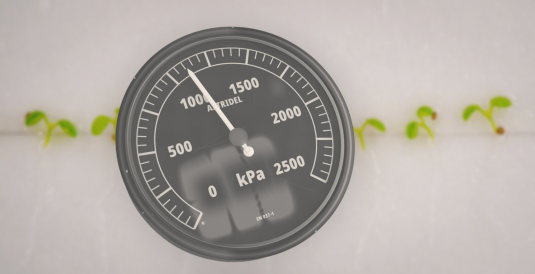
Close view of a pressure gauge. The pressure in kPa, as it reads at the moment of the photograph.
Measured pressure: 1100 kPa
